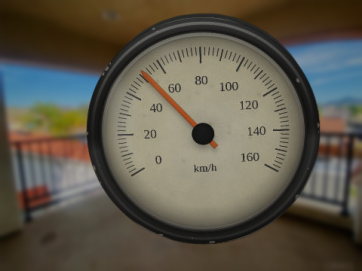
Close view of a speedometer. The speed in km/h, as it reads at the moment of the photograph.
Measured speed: 52 km/h
